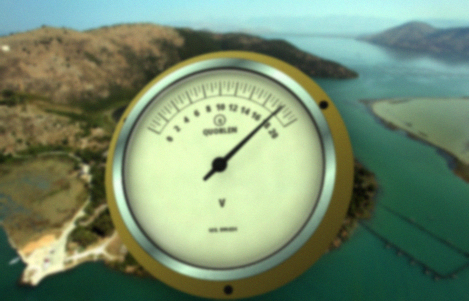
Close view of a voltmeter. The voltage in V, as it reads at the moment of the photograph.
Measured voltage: 18 V
